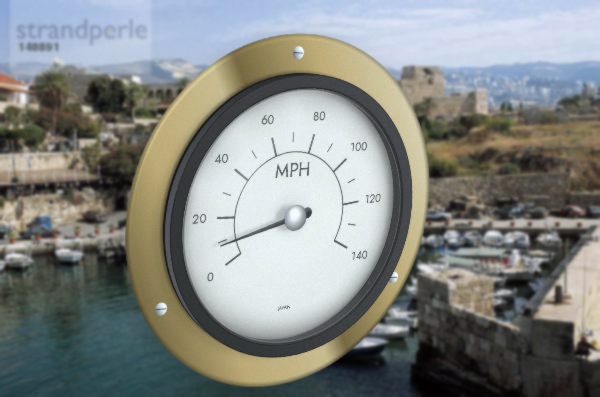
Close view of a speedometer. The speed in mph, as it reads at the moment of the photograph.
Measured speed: 10 mph
